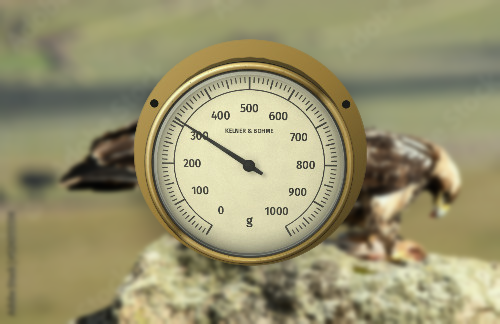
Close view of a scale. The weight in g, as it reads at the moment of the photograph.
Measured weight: 310 g
